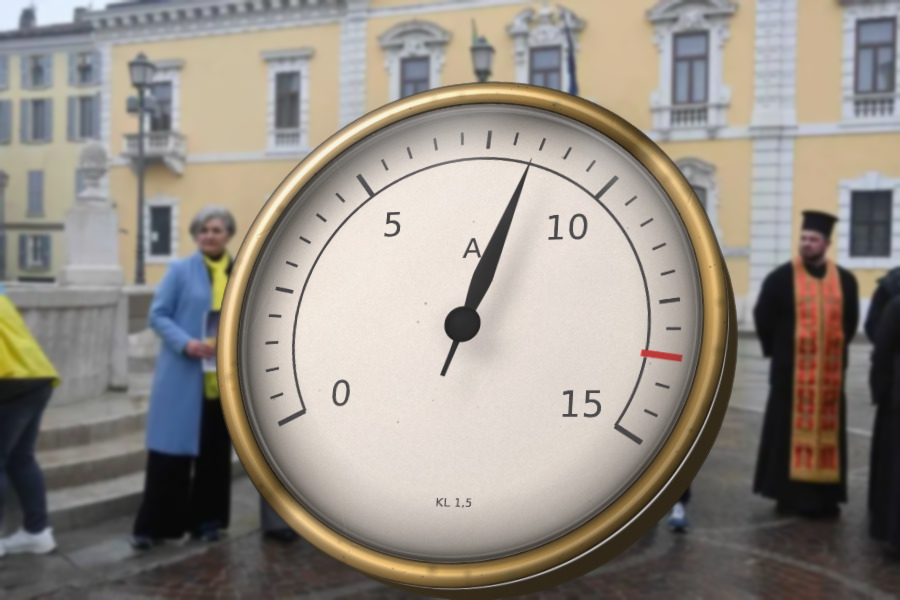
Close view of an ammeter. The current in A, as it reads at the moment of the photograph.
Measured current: 8.5 A
